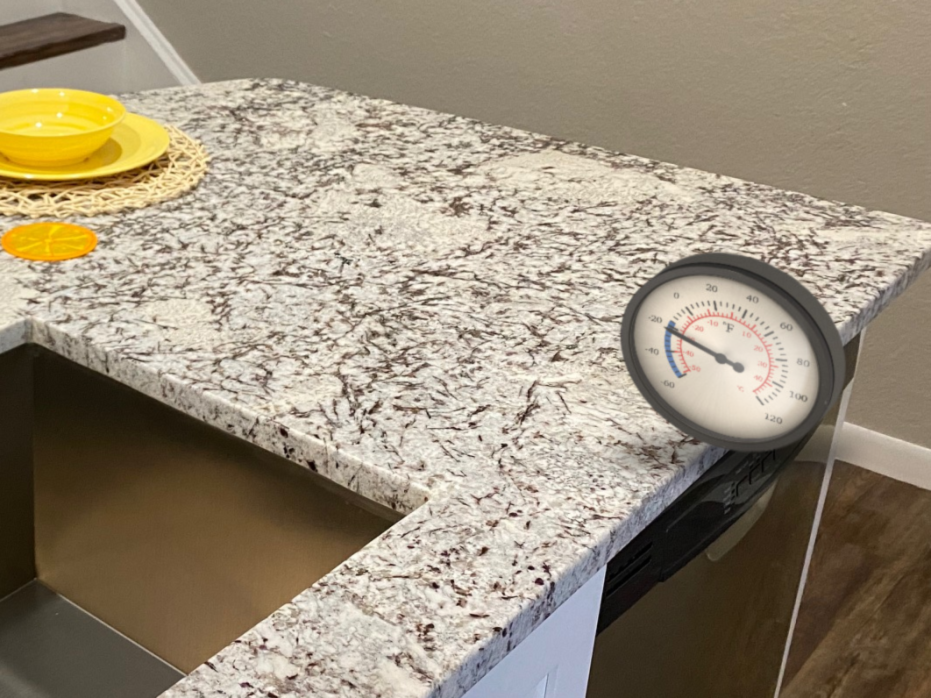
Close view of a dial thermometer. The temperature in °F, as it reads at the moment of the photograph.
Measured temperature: -20 °F
